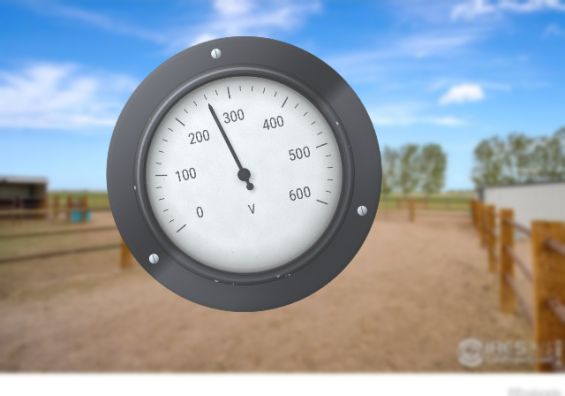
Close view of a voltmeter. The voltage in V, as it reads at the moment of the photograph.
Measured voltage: 260 V
